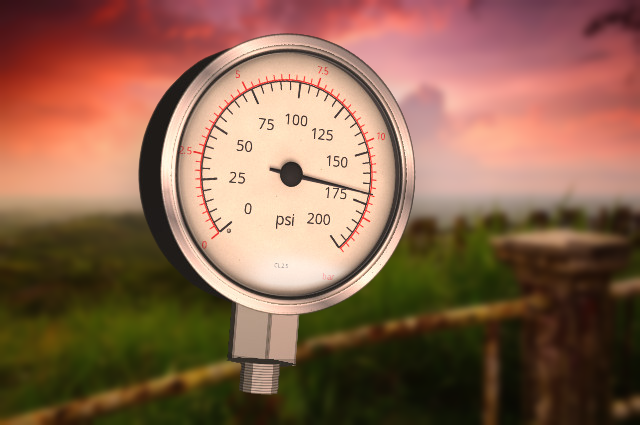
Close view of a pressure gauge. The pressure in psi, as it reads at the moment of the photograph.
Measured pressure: 170 psi
